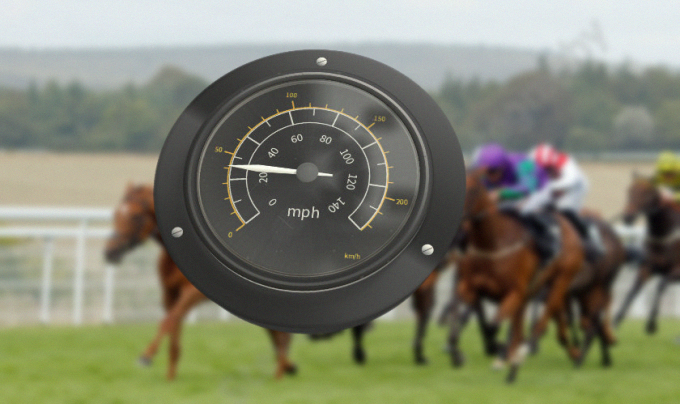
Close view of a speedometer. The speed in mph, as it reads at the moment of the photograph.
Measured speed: 25 mph
